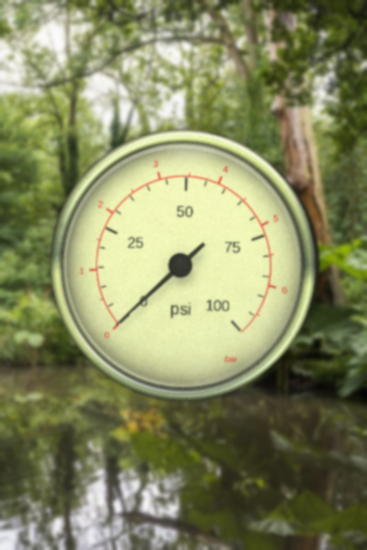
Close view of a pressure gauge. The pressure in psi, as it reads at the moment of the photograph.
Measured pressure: 0 psi
